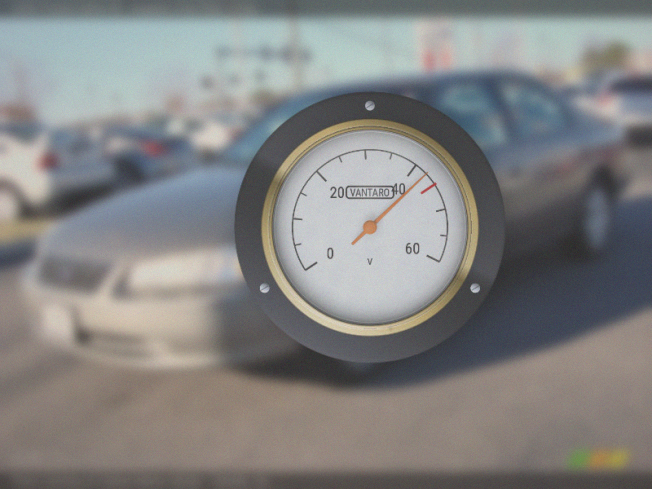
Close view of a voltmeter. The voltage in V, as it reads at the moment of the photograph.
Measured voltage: 42.5 V
